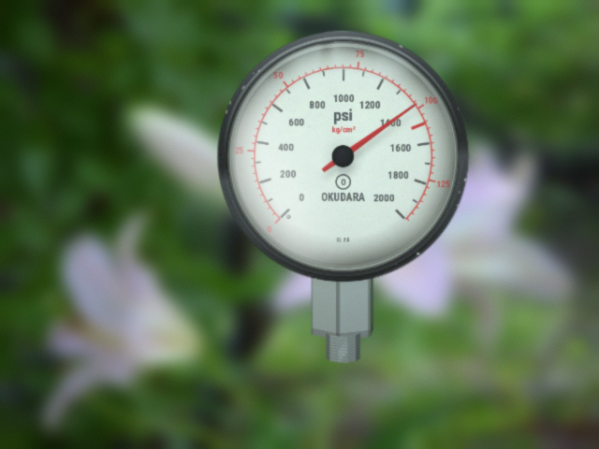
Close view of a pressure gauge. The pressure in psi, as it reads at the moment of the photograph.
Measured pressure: 1400 psi
